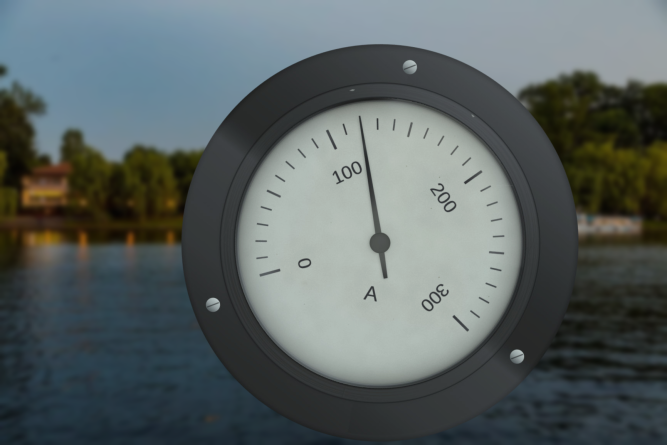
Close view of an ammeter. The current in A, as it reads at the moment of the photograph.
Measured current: 120 A
